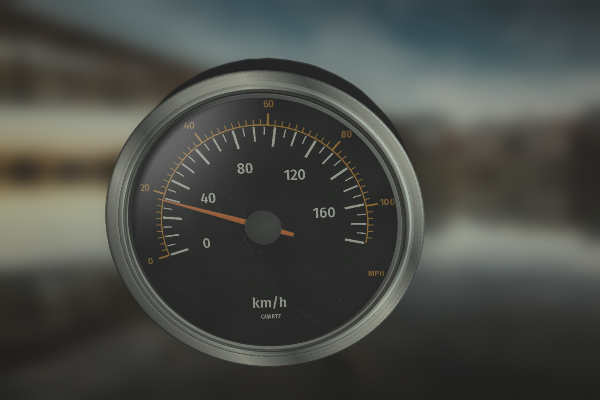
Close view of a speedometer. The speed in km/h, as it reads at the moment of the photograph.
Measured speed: 30 km/h
